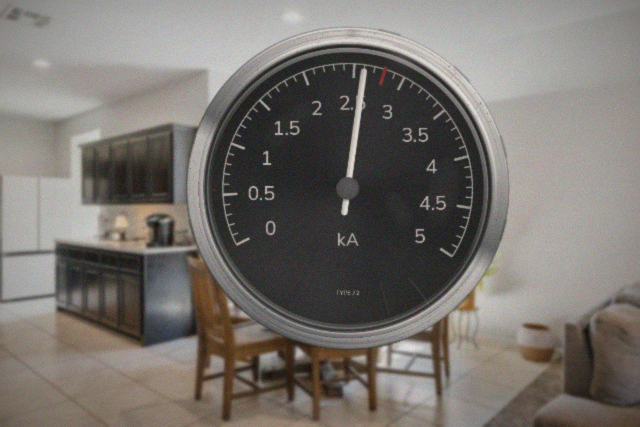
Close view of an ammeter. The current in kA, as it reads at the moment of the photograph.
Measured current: 2.6 kA
